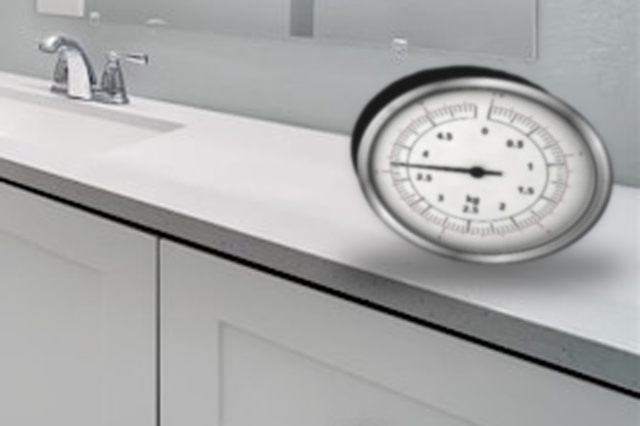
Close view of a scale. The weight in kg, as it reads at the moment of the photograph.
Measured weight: 3.75 kg
